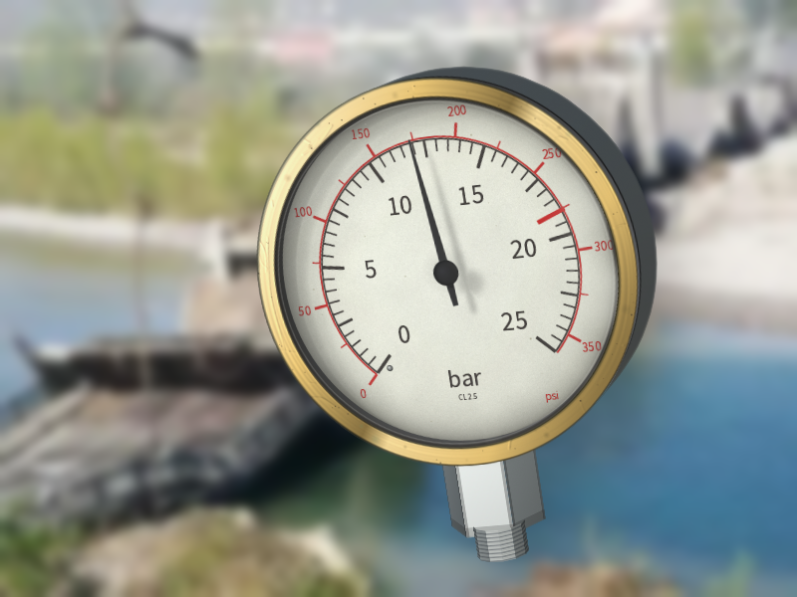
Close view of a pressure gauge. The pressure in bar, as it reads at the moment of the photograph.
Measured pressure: 12 bar
